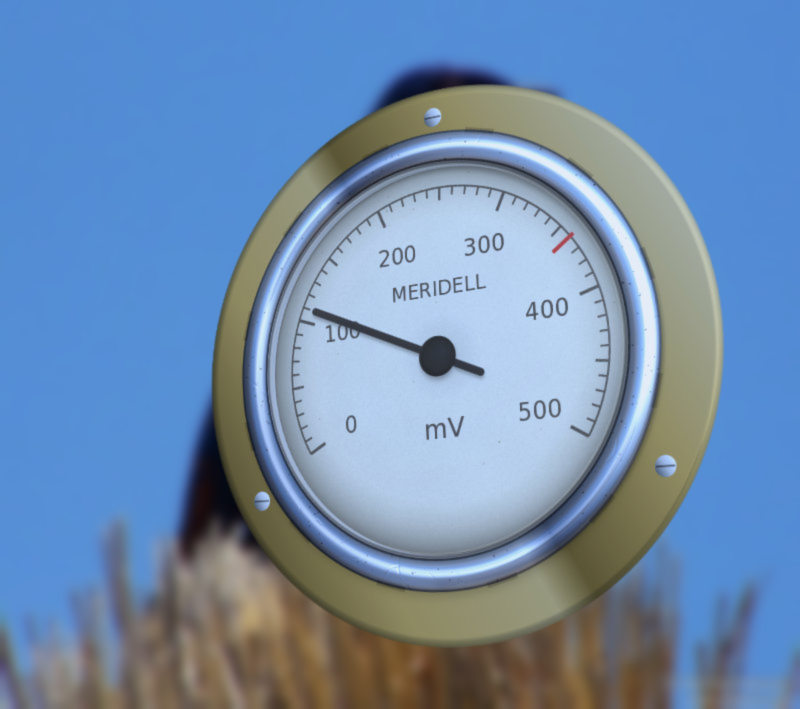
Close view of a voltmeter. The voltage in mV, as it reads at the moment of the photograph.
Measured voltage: 110 mV
